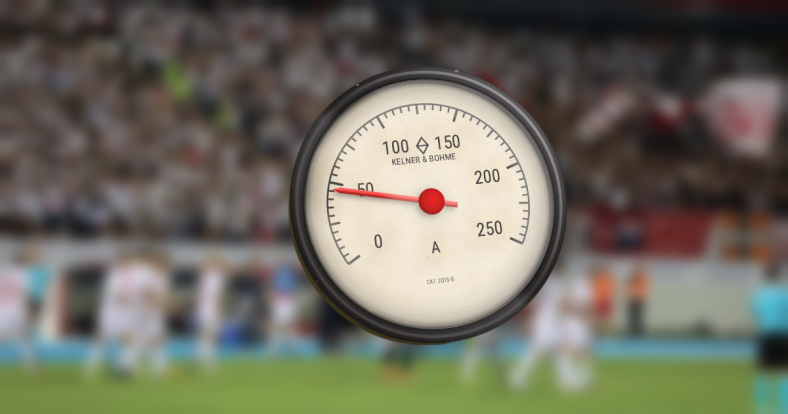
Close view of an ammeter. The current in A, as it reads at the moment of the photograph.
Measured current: 45 A
